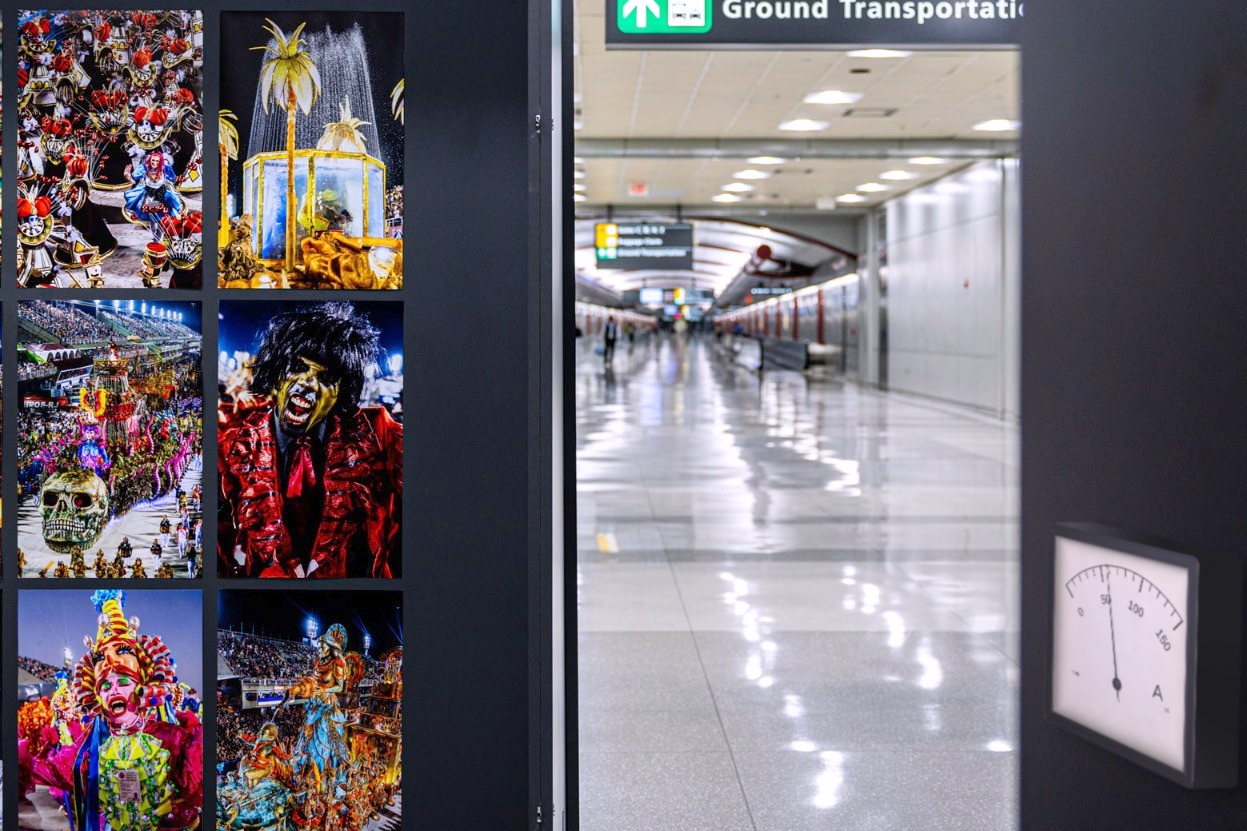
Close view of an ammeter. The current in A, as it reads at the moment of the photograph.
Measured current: 60 A
